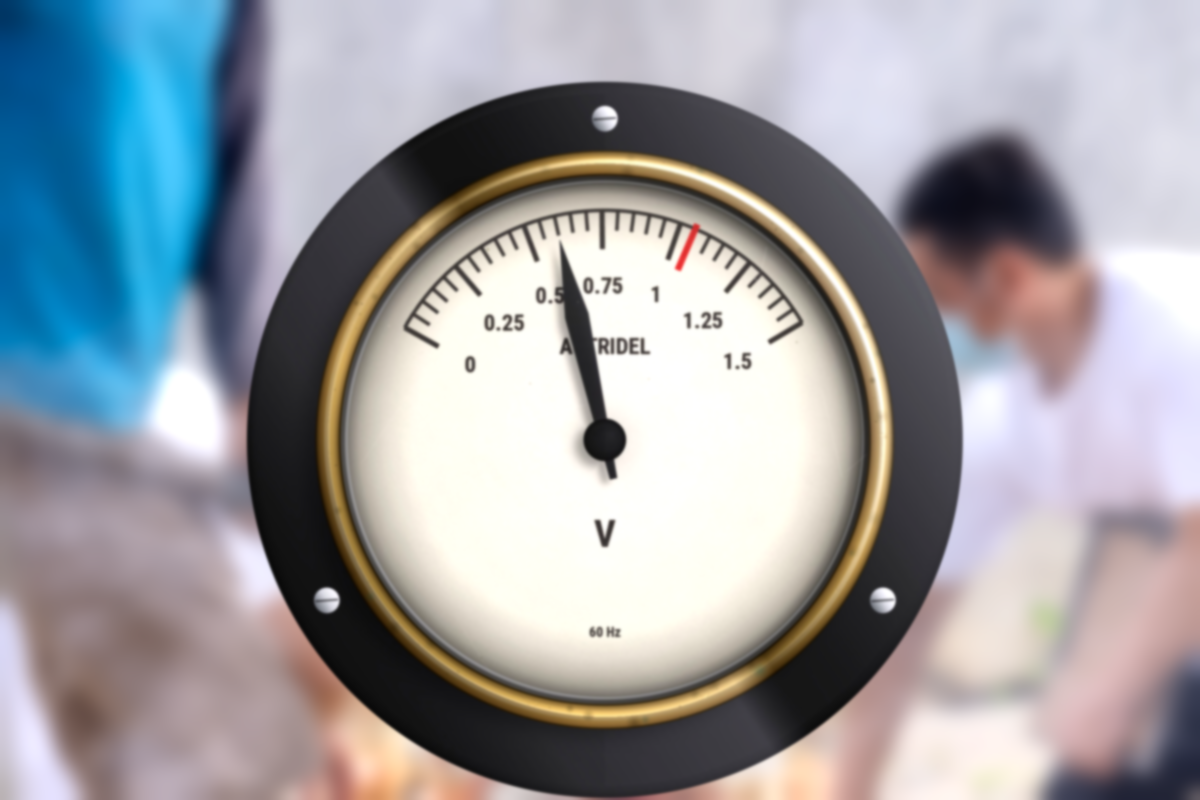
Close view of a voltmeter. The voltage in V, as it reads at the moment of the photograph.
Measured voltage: 0.6 V
